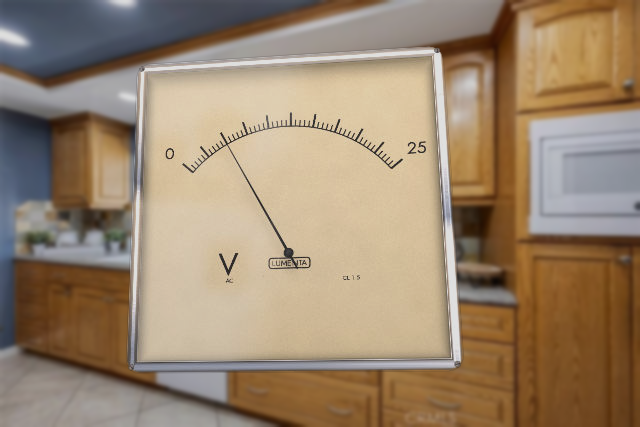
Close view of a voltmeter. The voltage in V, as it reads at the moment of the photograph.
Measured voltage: 5 V
